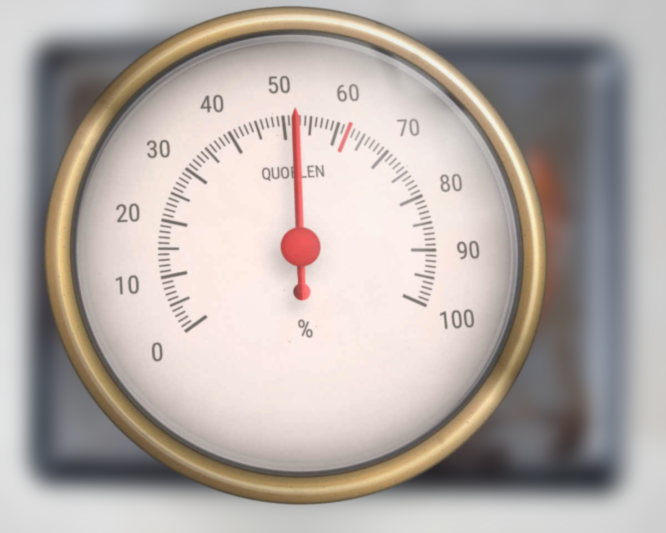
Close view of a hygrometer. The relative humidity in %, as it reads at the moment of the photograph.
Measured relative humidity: 52 %
